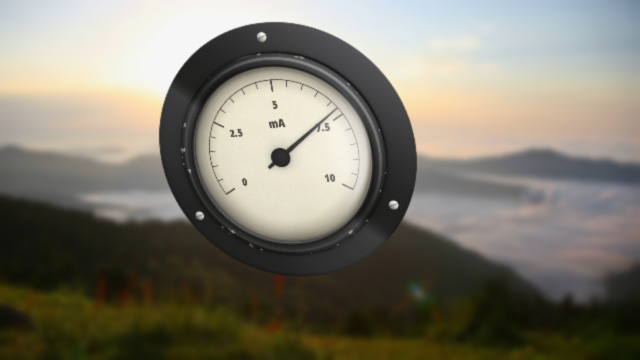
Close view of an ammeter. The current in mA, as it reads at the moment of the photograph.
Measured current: 7.25 mA
